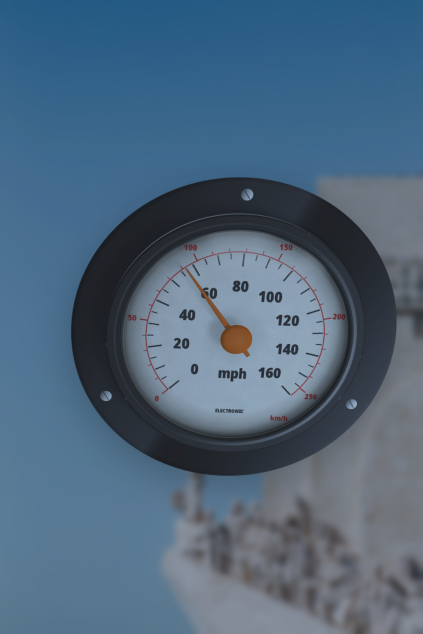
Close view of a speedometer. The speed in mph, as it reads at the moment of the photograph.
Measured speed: 57.5 mph
